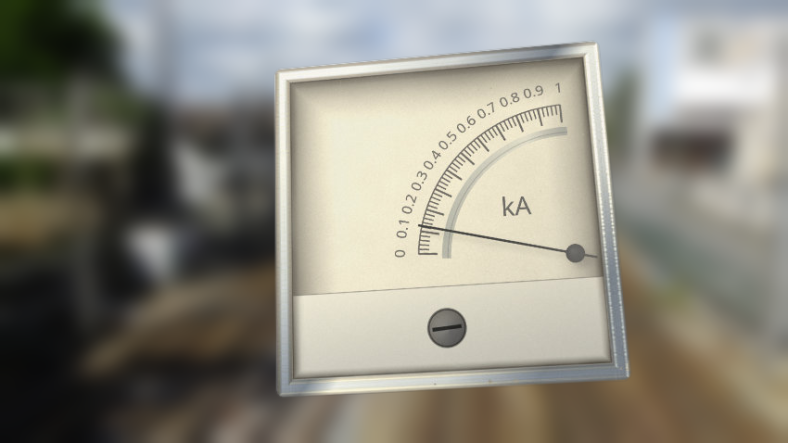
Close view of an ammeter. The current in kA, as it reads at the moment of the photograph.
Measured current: 0.12 kA
